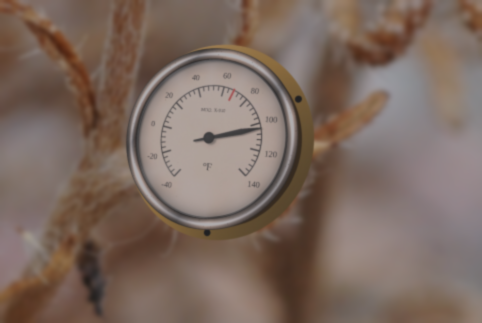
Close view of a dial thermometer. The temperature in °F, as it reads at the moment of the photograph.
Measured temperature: 104 °F
